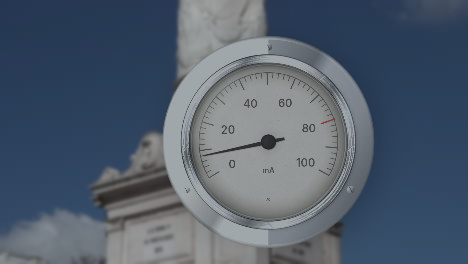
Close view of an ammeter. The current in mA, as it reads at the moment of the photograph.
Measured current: 8 mA
